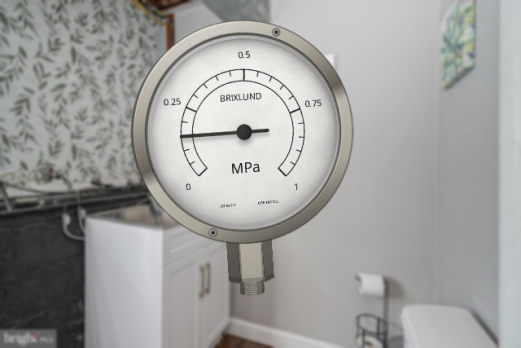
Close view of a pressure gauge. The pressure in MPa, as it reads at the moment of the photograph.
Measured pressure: 0.15 MPa
